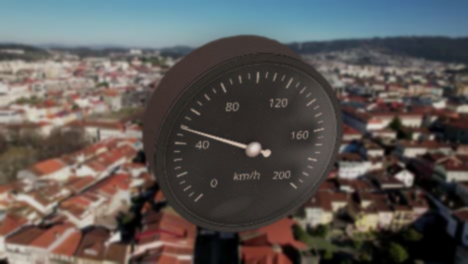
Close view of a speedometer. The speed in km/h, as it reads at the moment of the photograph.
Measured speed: 50 km/h
